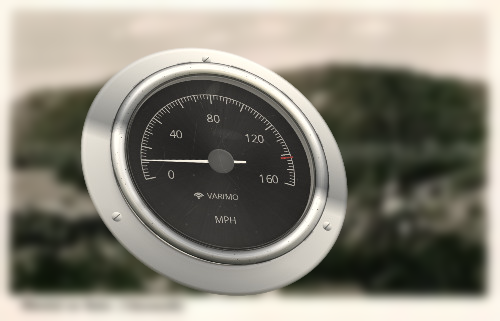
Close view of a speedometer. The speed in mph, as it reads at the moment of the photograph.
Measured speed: 10 mph
